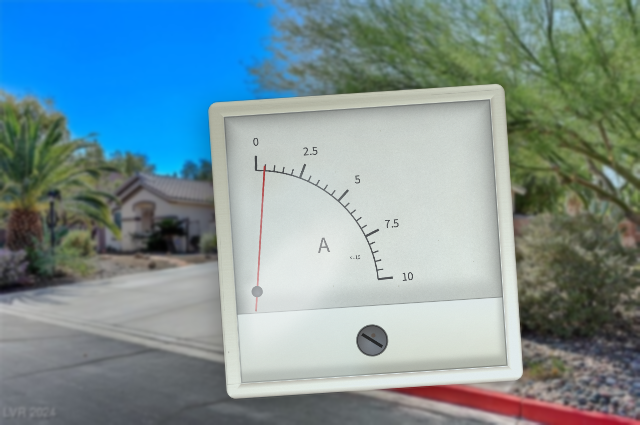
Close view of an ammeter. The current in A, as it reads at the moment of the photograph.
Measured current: 0.5 A
